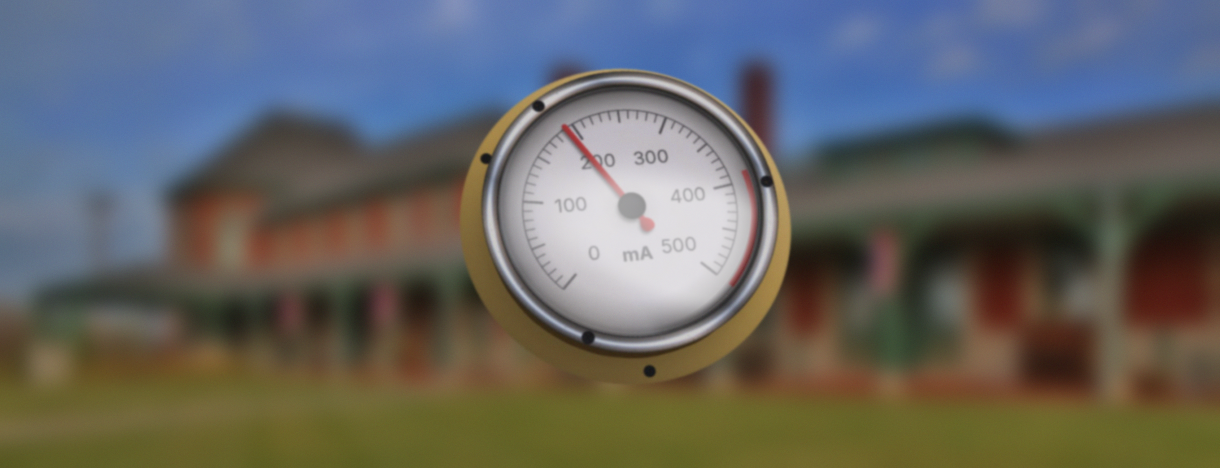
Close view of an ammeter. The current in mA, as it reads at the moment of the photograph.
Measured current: 190 mA
